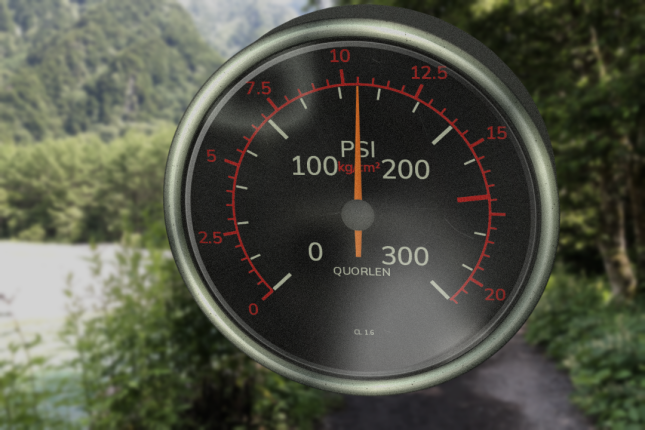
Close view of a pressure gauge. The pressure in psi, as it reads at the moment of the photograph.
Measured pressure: 150 psi
